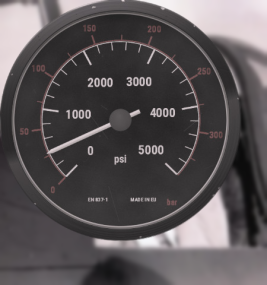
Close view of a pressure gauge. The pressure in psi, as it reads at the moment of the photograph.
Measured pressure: 400 psi
